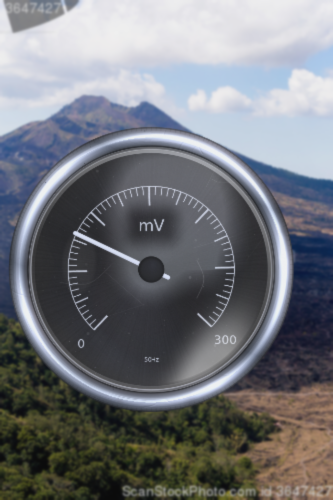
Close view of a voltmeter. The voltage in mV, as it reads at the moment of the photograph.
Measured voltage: 80 mV
